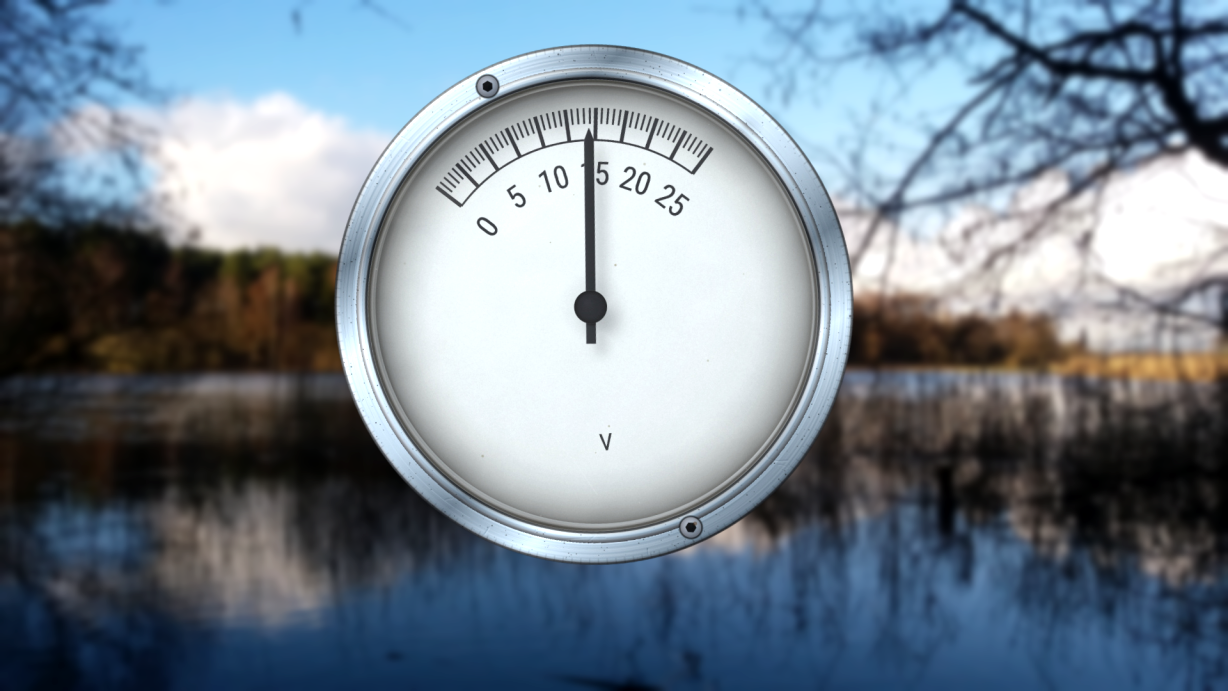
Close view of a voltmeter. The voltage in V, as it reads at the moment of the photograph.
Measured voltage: 14.5 V
